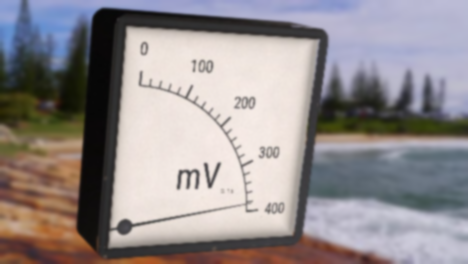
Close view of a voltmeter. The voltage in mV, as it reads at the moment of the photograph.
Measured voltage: 380 mV
